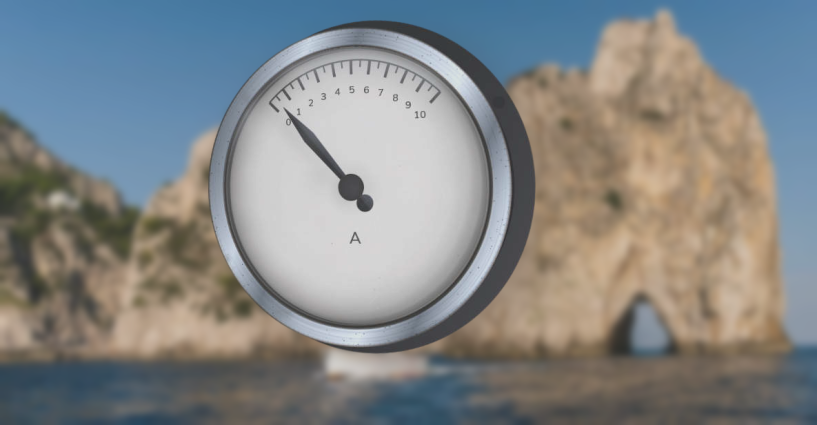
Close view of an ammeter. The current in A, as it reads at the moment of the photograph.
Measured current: 0.5 A
